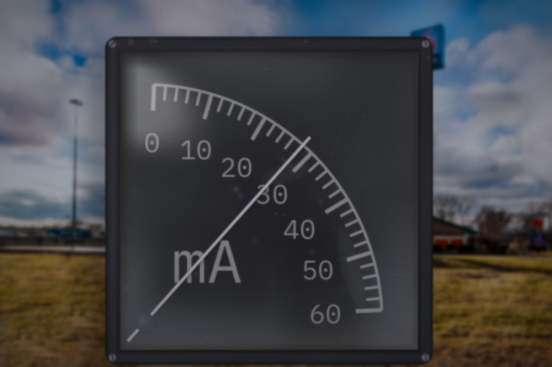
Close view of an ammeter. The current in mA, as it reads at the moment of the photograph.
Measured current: 28 mA
